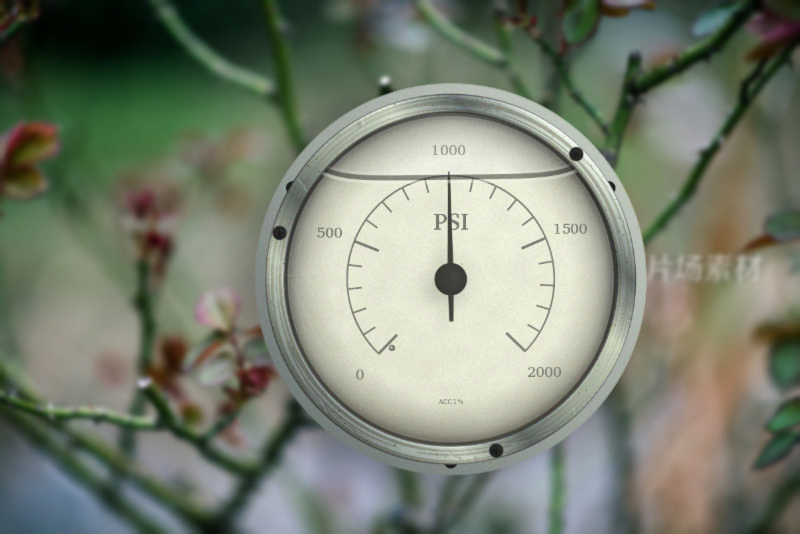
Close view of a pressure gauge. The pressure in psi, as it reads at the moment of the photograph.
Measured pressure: 1000 psi
